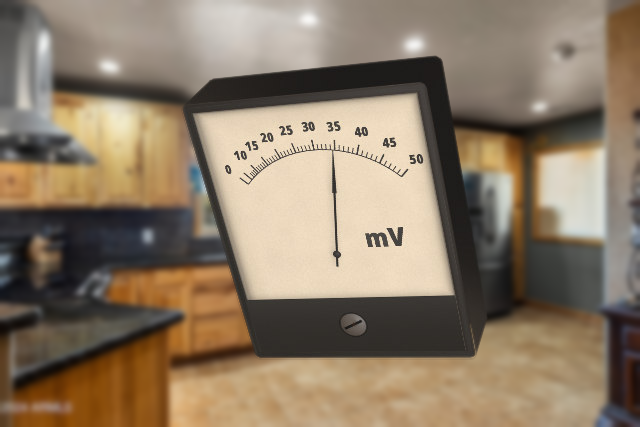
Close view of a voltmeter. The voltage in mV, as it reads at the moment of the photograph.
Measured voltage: 35 mV
